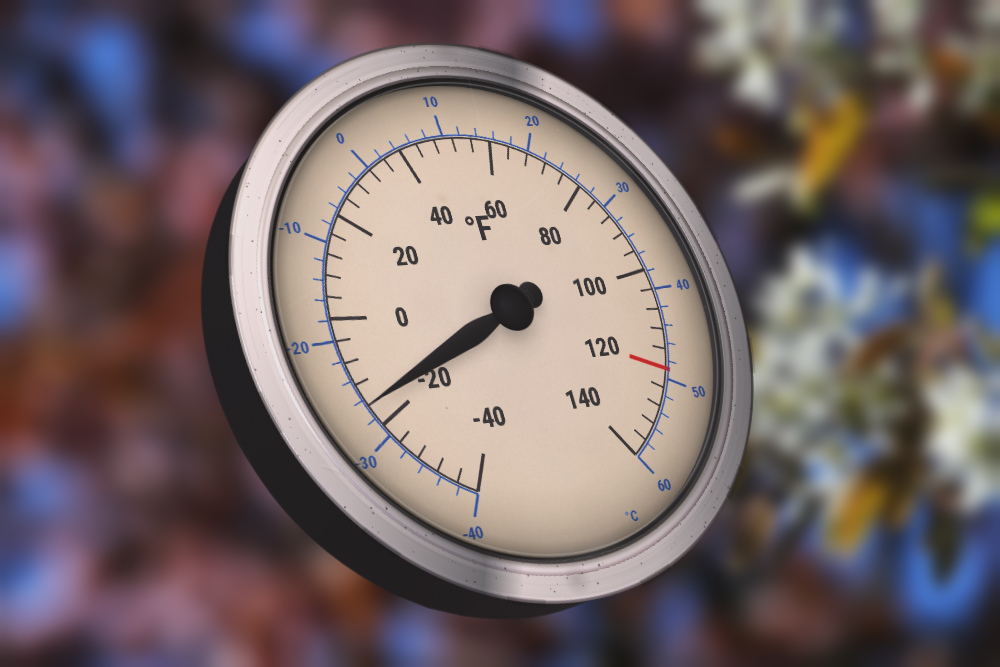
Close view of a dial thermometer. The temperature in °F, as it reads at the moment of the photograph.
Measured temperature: -16 °F
